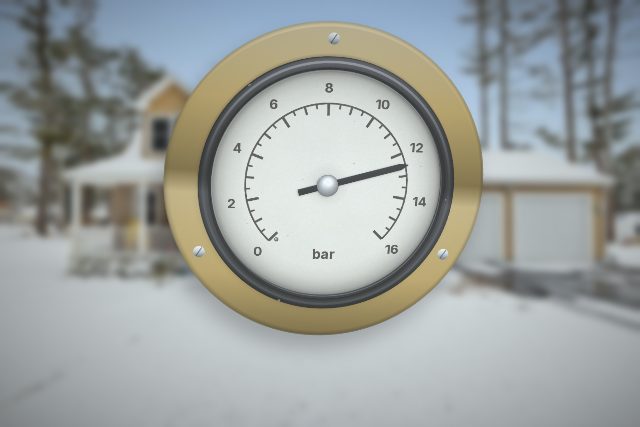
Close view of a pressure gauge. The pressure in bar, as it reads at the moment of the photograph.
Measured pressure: 12.5 bar
